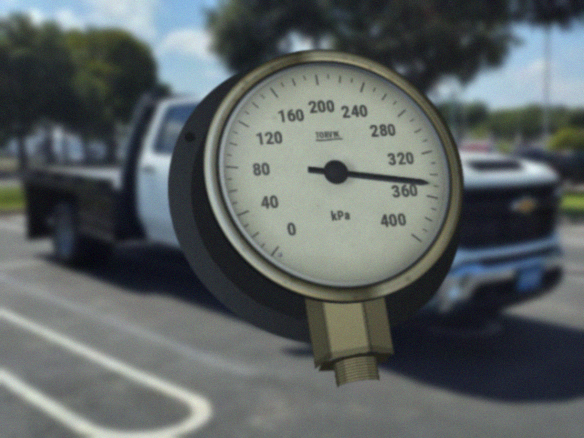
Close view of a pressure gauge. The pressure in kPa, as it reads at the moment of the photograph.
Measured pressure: 350 kPa
